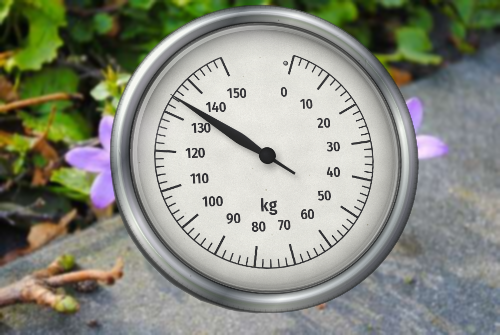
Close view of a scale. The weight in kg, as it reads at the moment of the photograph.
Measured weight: 134 kg
